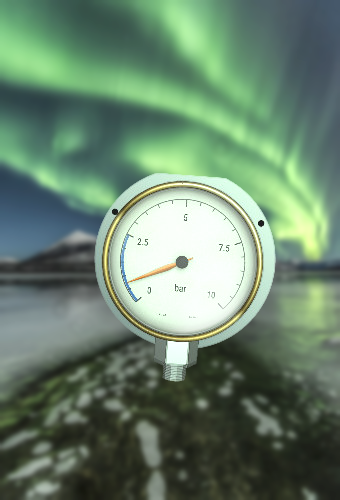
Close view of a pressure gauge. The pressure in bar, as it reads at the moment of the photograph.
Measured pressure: 0.75 bar
